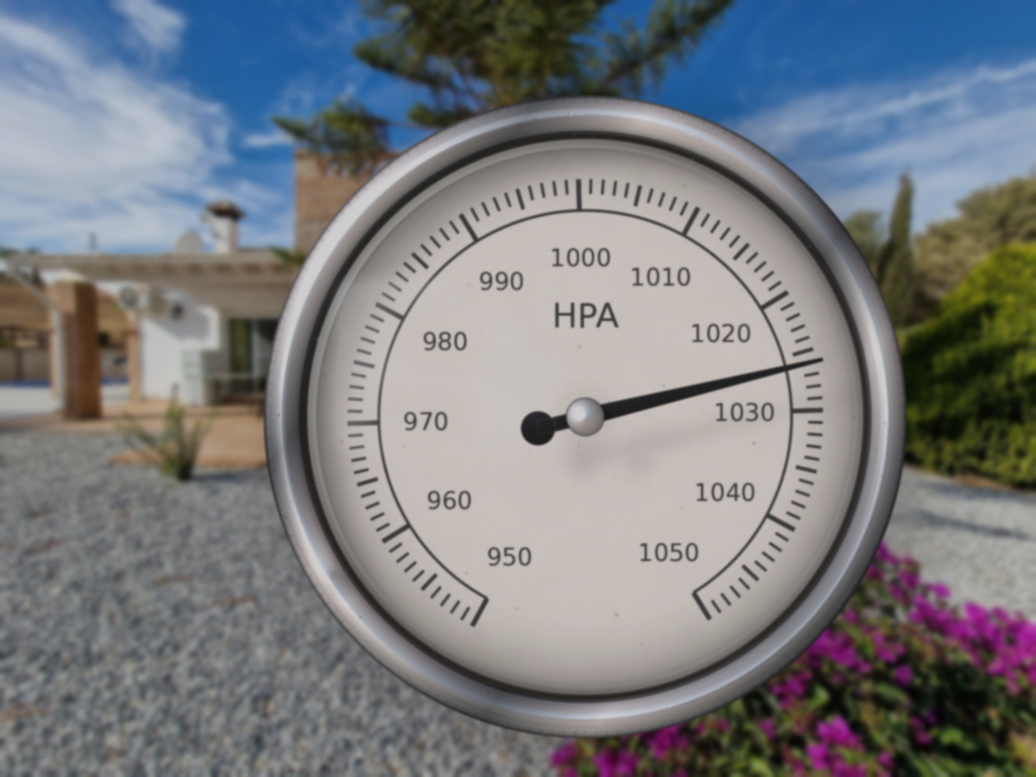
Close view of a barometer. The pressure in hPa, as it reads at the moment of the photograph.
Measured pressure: 1026 hPa
